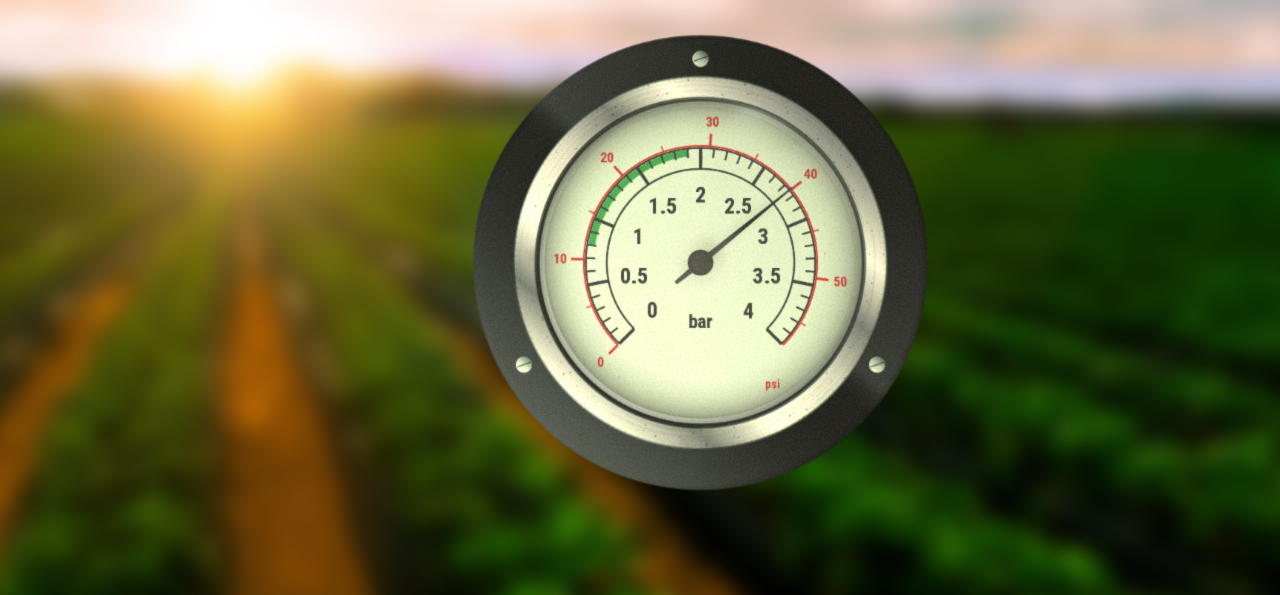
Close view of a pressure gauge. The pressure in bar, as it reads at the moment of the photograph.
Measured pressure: 2.75 bar
